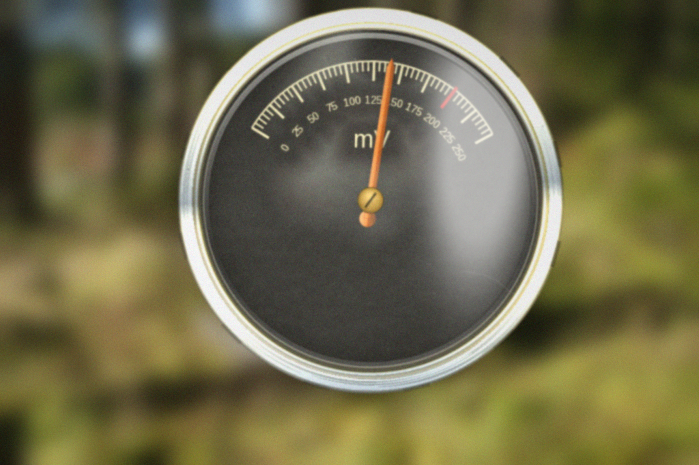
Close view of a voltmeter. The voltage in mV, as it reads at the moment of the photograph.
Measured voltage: 140 mV
